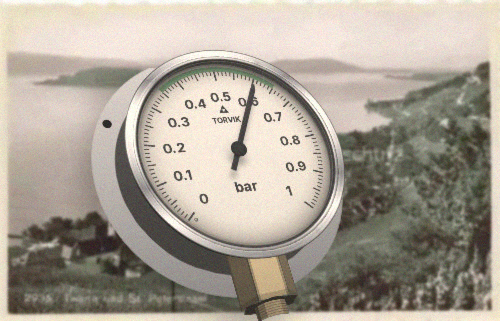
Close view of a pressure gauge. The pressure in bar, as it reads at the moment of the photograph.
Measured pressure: 0.6 bar
